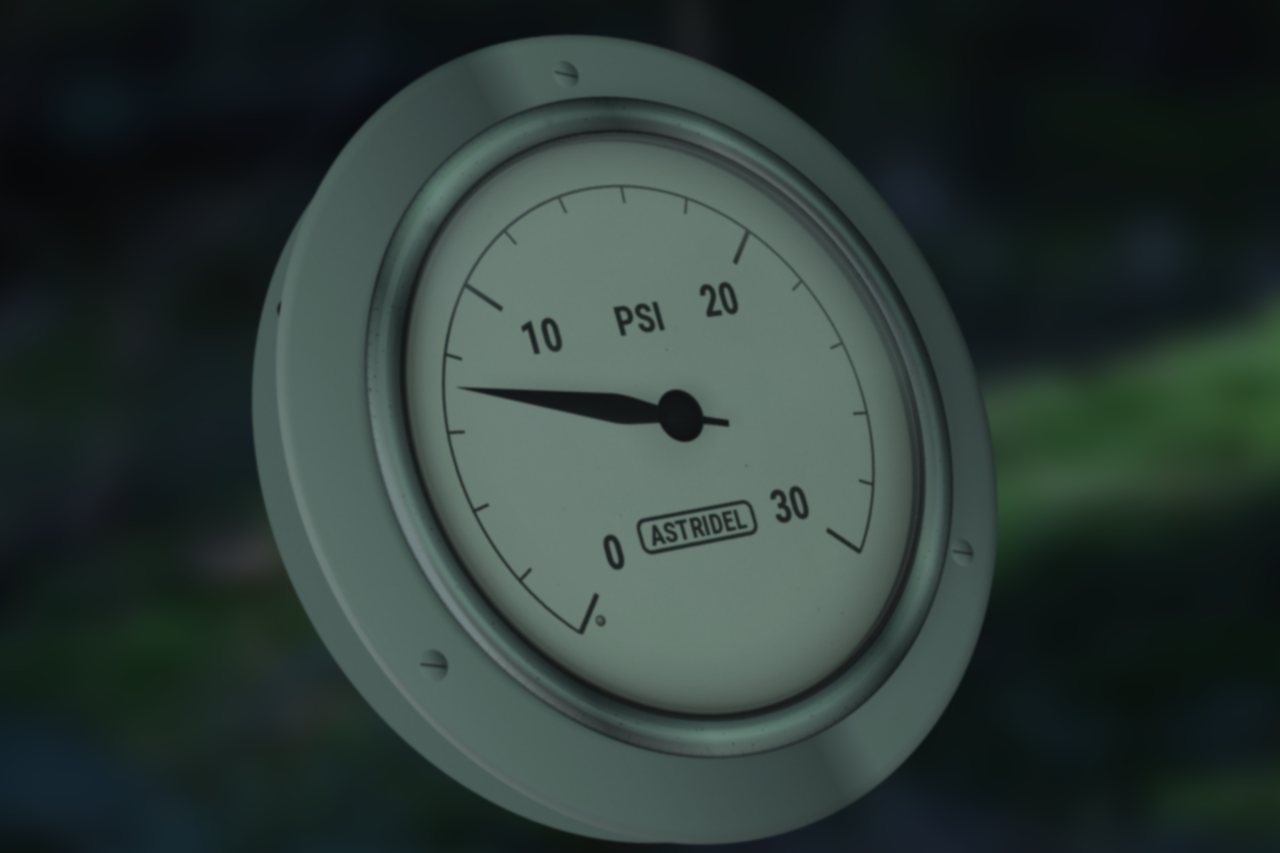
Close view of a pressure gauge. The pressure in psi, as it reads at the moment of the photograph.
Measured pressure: 7 psi
